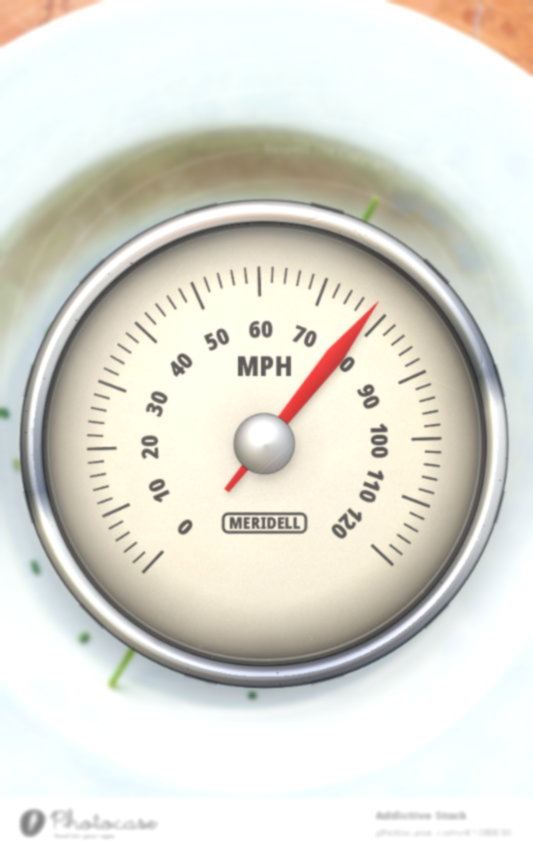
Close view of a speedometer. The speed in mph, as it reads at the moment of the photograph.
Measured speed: 78 mph
